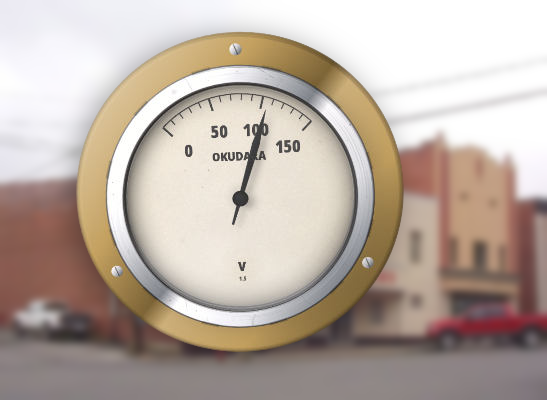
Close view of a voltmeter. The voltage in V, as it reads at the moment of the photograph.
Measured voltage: 105 V
